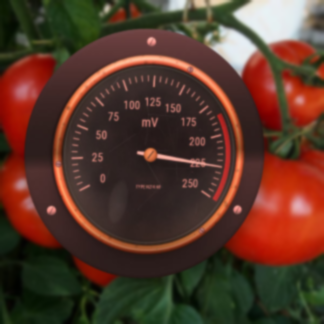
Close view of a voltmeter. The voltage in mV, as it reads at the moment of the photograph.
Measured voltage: 225 mV
